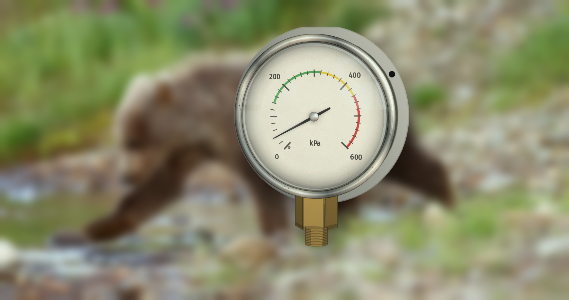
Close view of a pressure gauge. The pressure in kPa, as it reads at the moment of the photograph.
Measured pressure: 40 kPa
